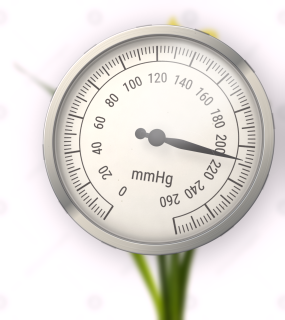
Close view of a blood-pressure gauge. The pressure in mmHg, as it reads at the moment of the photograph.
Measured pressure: 208 mmHg
